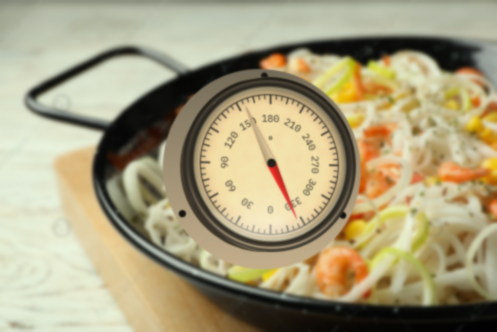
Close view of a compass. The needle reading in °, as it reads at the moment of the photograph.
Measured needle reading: 335 °
